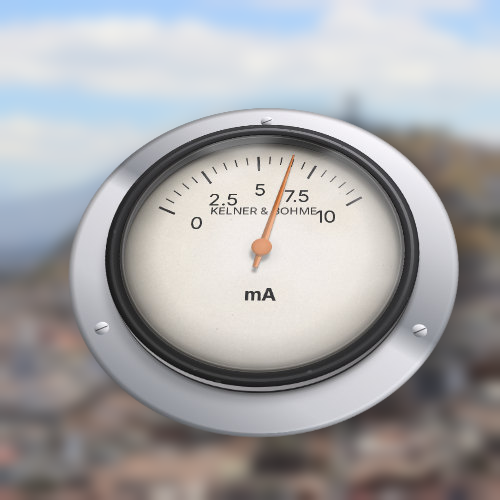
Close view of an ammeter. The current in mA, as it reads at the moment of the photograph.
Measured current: 6.5 mA
